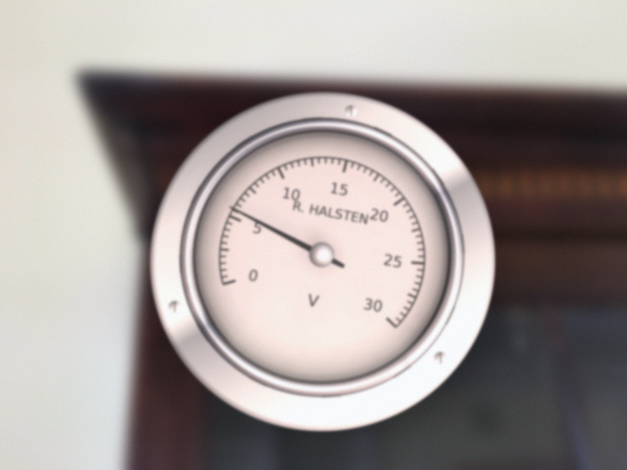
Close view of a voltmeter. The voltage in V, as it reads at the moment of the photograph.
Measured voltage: 5.5 V
